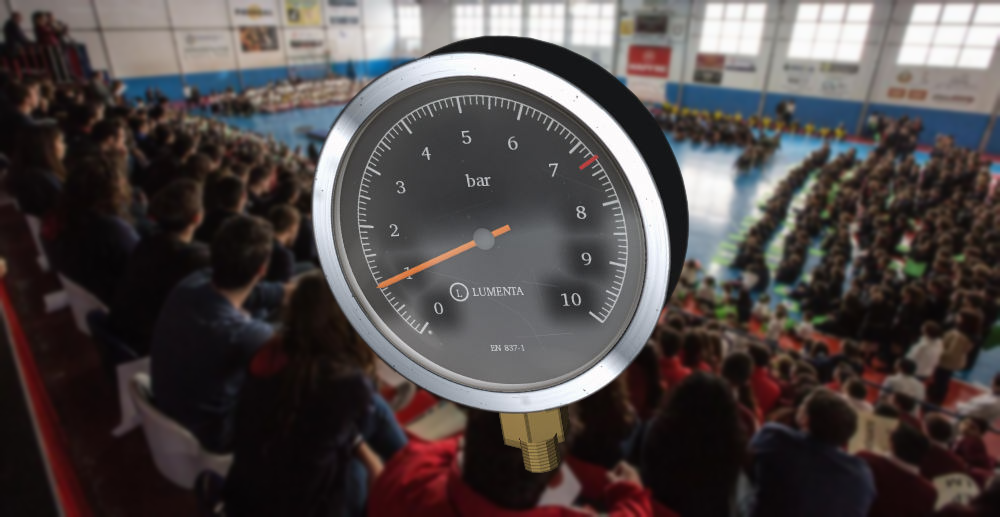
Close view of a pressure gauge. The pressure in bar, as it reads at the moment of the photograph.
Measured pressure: 1 bar
